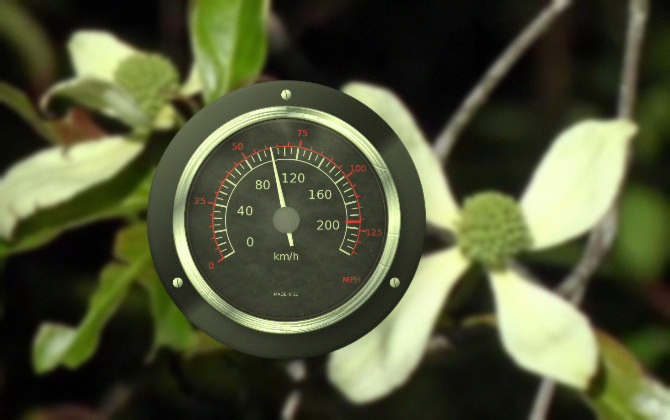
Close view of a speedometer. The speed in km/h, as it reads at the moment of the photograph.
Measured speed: 100 km/h
